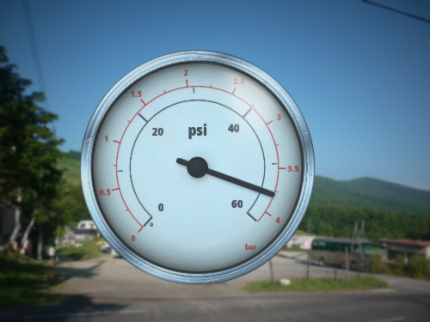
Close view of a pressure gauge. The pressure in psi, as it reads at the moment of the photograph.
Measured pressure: 55 psi
